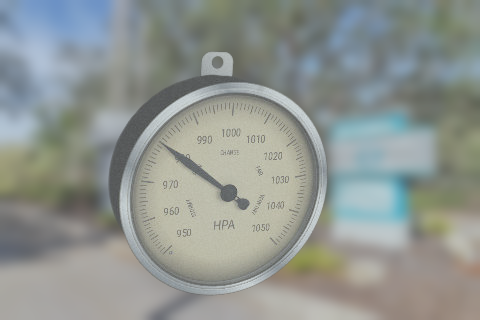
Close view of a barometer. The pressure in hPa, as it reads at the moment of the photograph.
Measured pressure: 980 hPa
